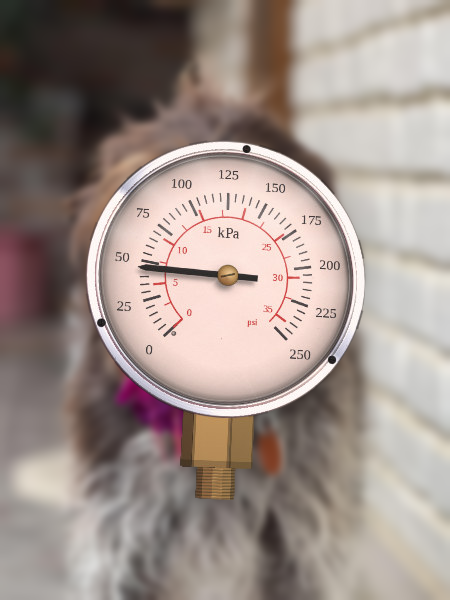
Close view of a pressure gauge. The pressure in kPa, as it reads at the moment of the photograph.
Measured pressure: 45 kPa
